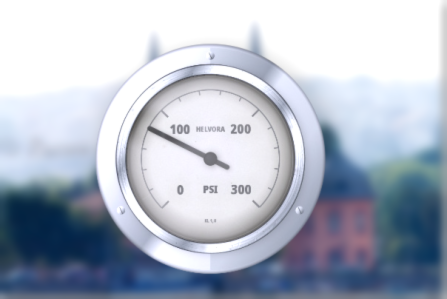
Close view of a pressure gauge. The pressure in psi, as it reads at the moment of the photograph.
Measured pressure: 80 psi
